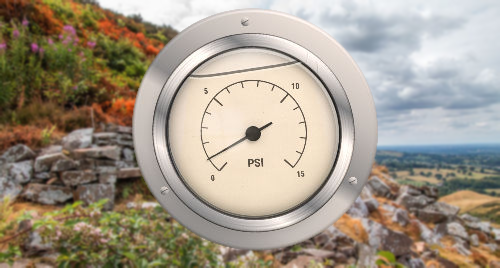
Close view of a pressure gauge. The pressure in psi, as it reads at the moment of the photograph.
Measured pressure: 1 psi
